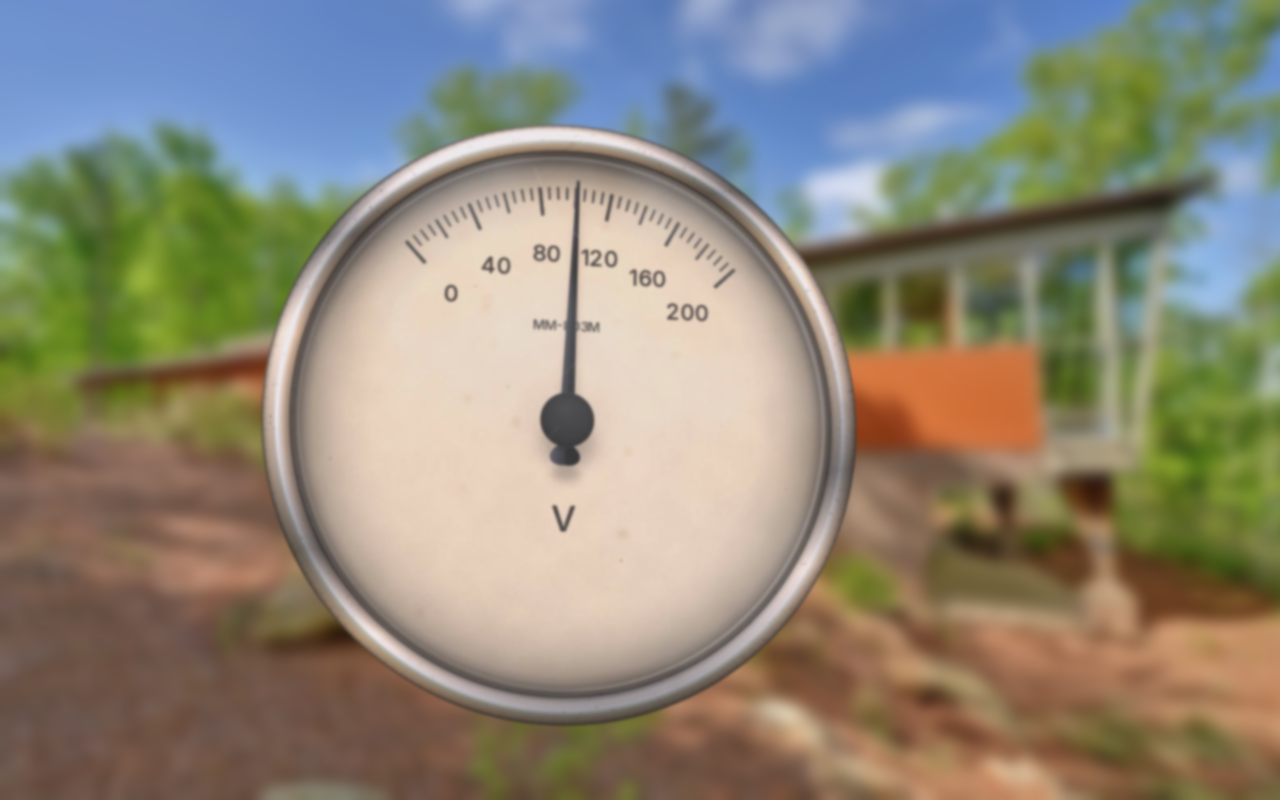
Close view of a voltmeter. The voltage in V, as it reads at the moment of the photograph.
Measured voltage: 100 V
